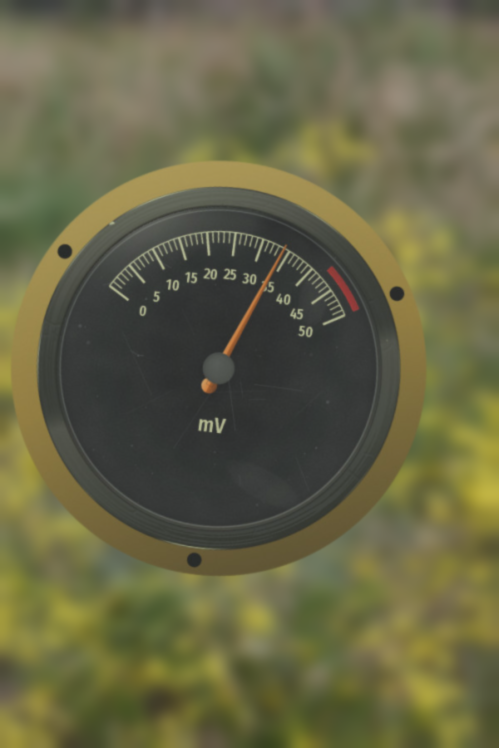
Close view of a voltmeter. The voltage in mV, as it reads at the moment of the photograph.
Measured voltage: 34 mV
